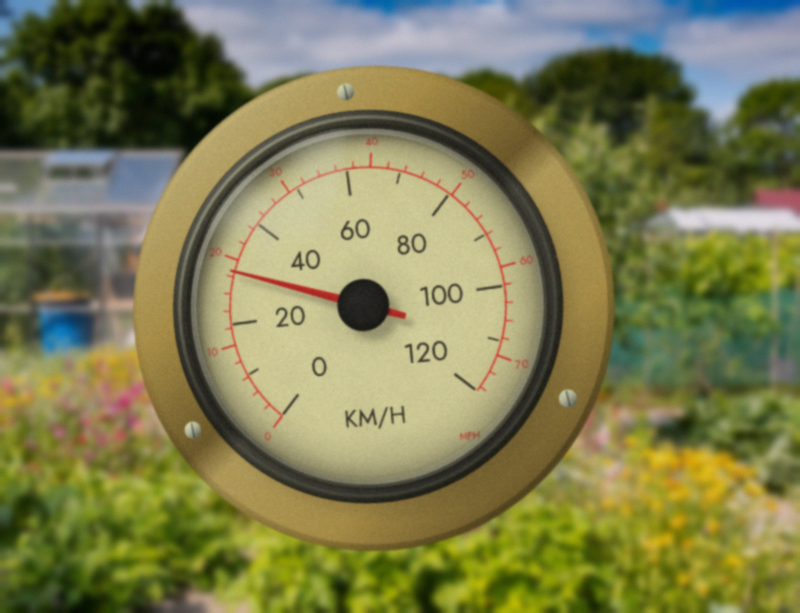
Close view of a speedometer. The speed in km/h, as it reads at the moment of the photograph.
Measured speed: 30 km/h
